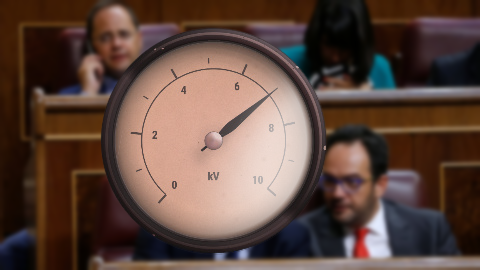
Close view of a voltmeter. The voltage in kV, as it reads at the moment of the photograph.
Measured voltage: 7 kV
